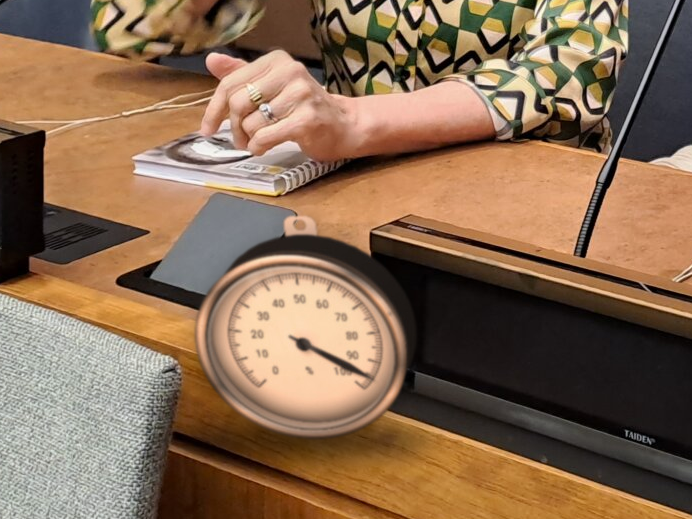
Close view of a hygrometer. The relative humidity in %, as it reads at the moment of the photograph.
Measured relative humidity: 95 %
